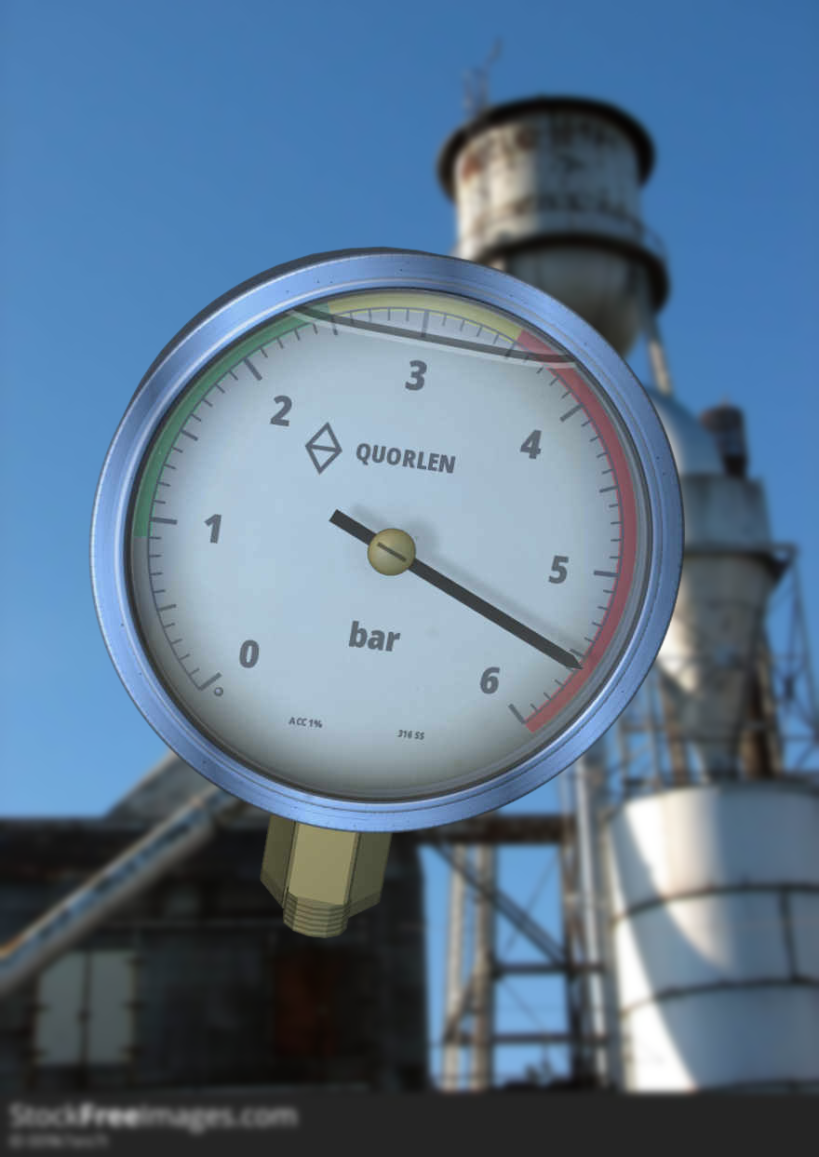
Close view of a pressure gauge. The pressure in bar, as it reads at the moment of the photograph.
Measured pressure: 5.55 bar
